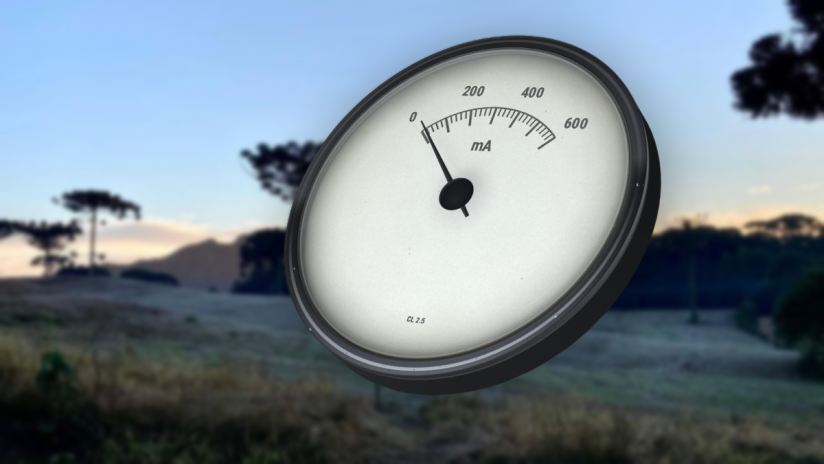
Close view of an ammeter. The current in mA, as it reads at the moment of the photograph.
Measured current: 20 mA
